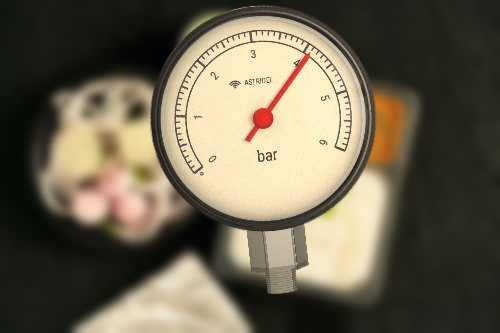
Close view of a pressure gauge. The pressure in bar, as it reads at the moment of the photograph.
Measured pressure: 4.1 bar
